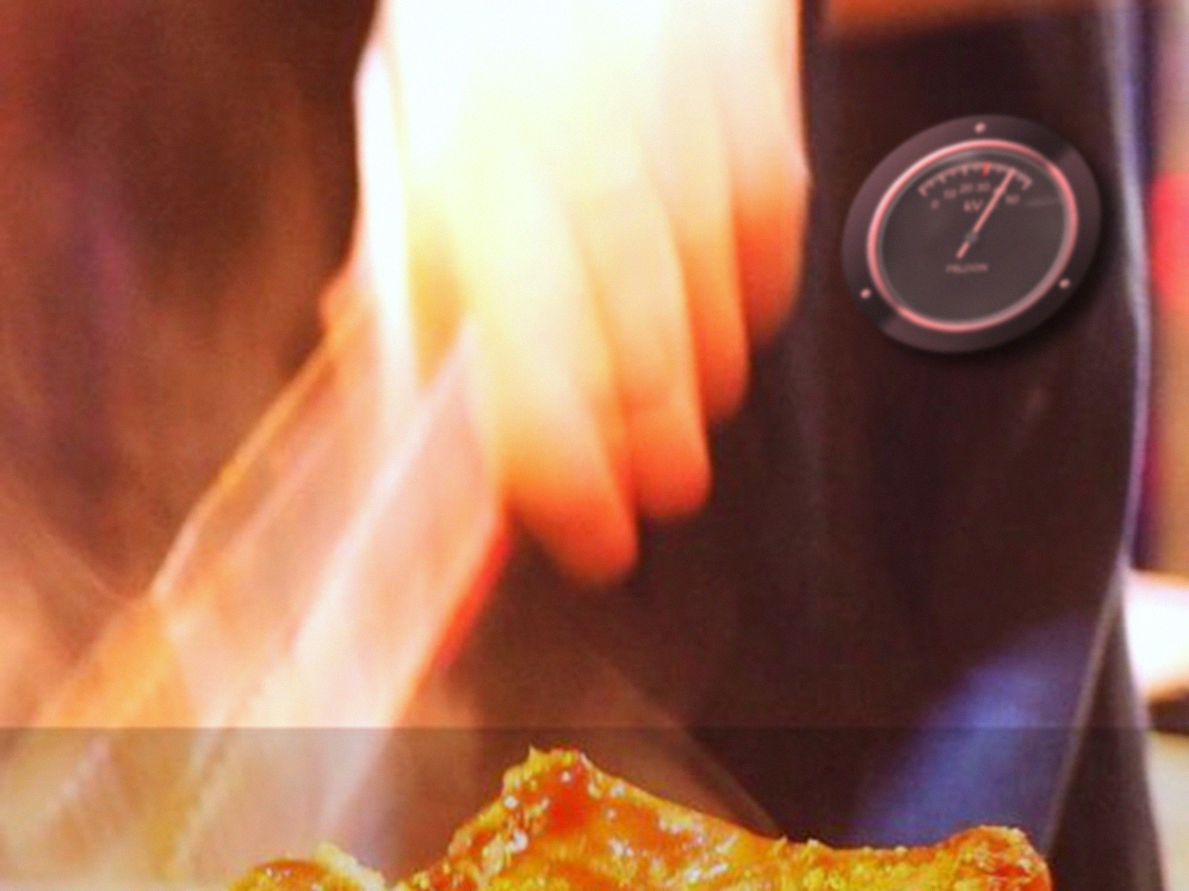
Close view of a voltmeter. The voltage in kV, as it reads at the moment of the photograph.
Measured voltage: 40 kV
